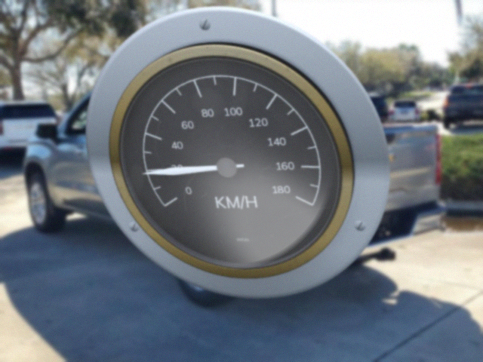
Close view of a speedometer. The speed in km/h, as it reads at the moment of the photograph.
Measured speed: 20 km/h
